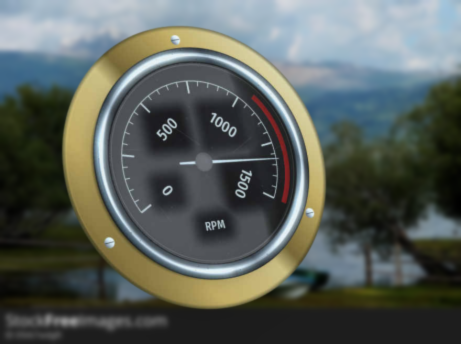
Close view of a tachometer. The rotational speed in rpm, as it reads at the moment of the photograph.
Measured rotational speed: 1325 rpm
